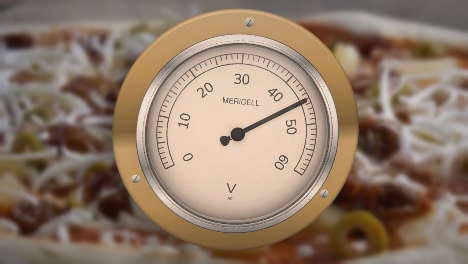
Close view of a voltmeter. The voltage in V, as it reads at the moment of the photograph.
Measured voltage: 45 V
